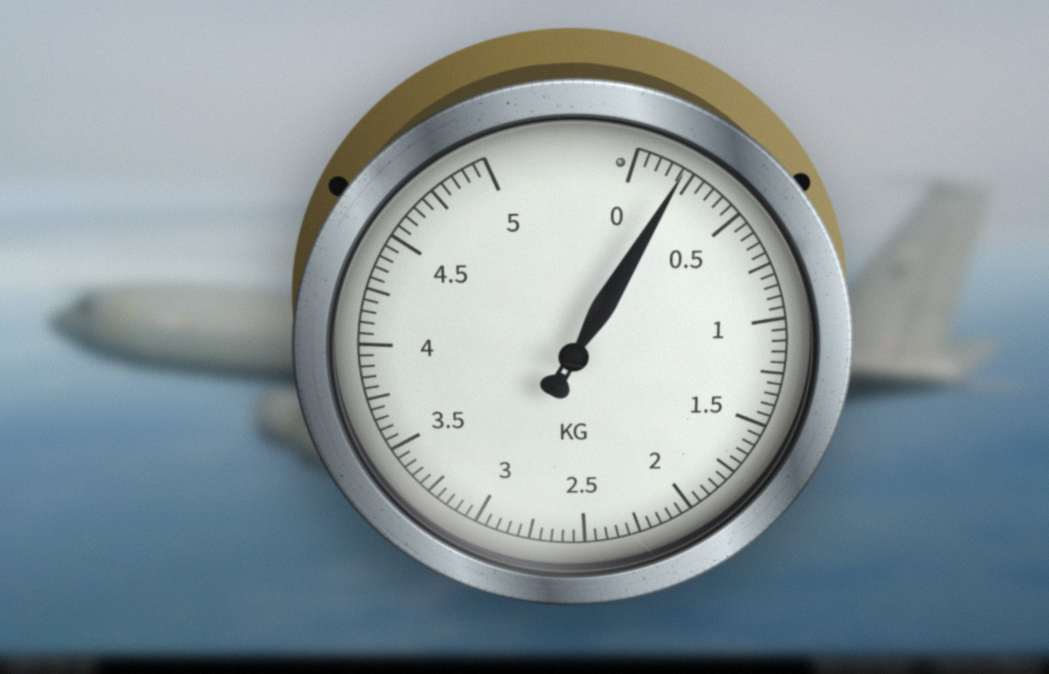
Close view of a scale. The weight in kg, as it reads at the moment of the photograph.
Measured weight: 0.2 kg
